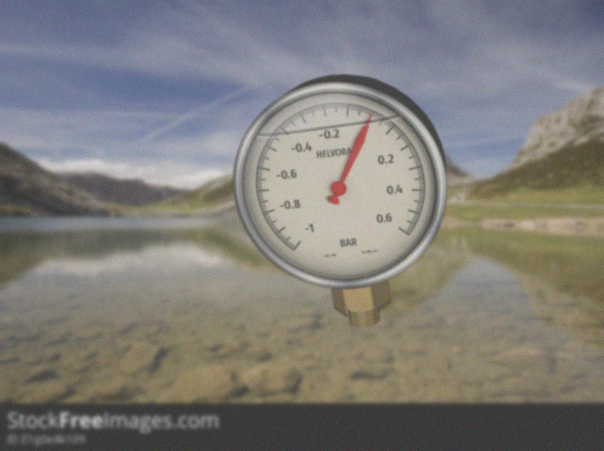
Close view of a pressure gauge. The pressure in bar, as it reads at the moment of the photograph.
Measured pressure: 0 bar
